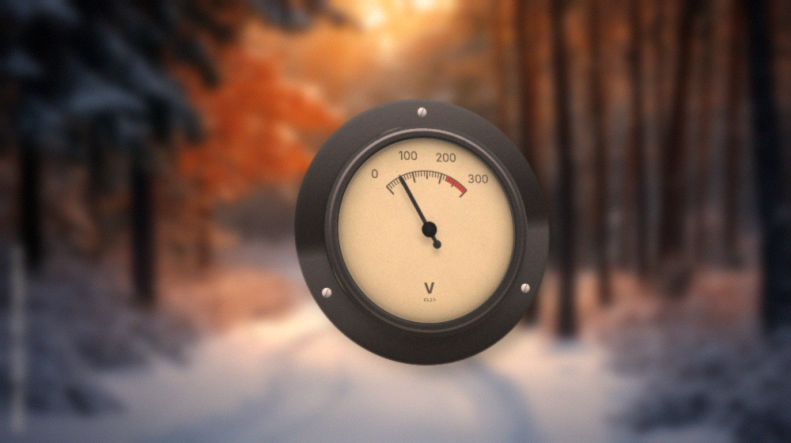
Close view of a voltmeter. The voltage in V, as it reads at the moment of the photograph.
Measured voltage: 50 V
